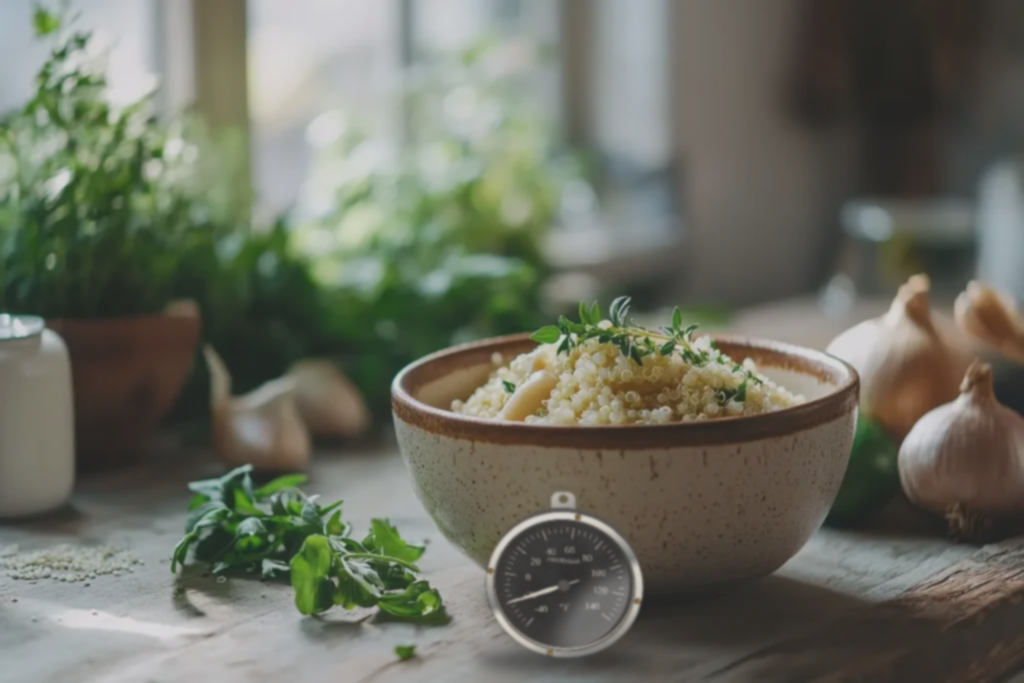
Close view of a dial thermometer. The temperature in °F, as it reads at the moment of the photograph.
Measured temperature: -20 °F
